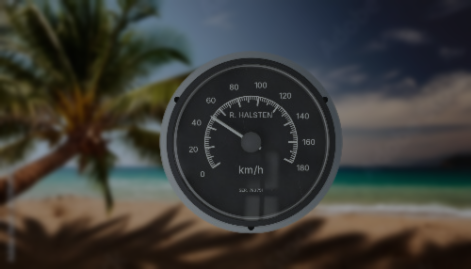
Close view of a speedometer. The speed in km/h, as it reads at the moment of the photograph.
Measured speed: 50 km/h
